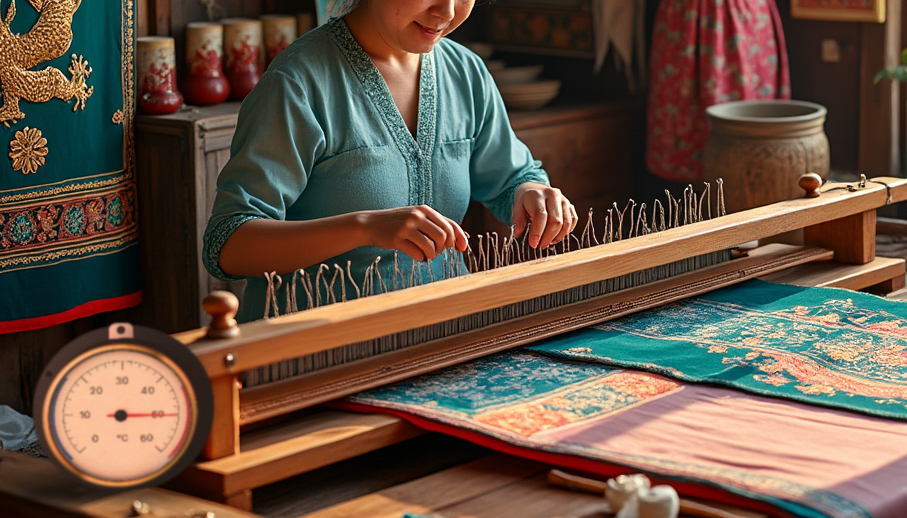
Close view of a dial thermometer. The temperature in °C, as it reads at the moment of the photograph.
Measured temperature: 50 °C
